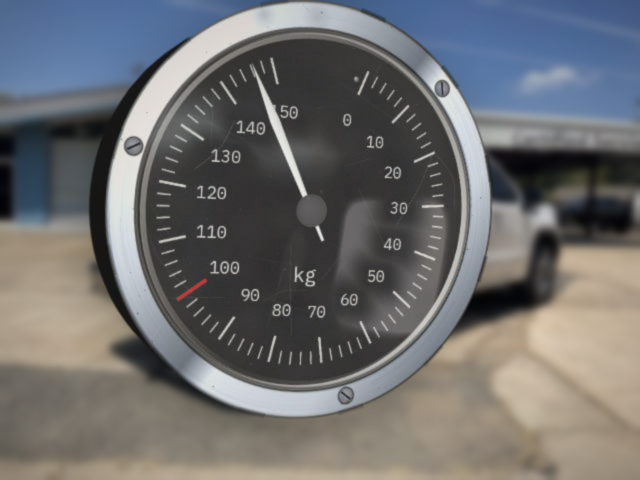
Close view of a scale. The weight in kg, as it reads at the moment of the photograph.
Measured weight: 146 kg
